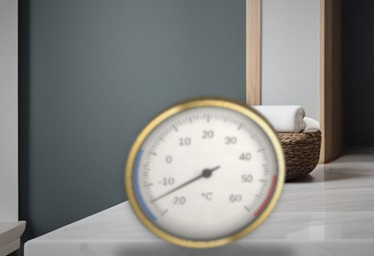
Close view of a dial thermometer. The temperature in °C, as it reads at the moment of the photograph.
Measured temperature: -15 °C
